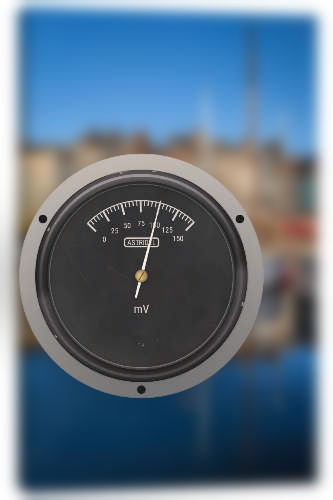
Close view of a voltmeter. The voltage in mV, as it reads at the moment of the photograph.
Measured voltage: 100 mV
